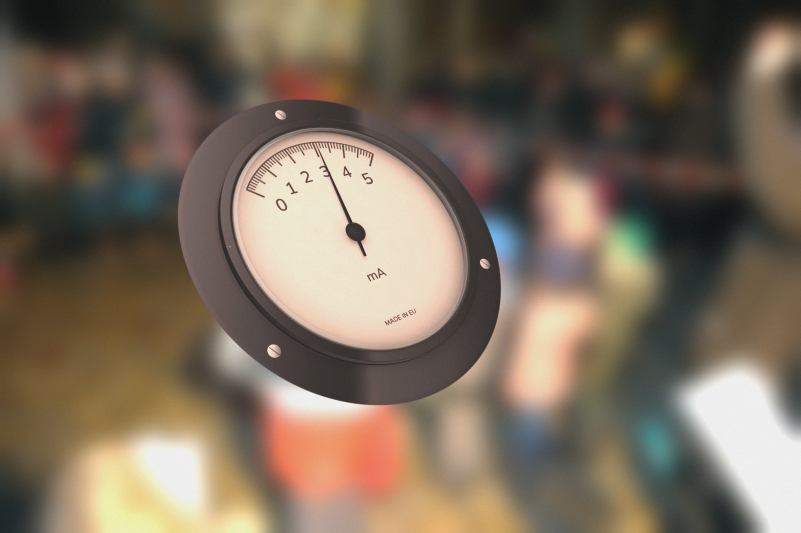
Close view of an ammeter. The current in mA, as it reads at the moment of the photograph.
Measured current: 3 mA
